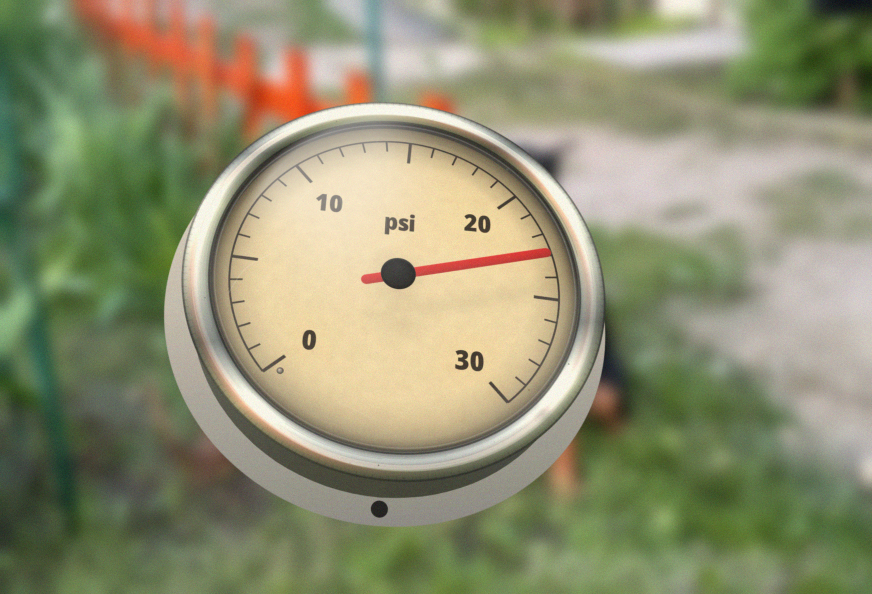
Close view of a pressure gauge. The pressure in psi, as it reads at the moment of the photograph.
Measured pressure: 23 psi
